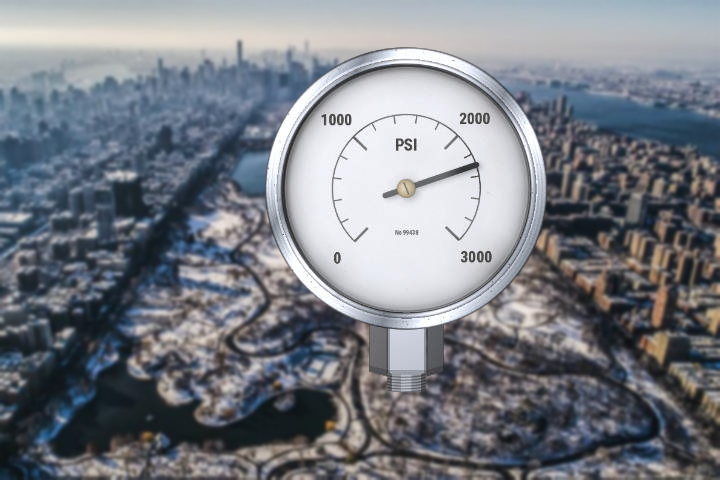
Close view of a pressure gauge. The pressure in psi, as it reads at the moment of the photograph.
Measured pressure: 2300 psi
